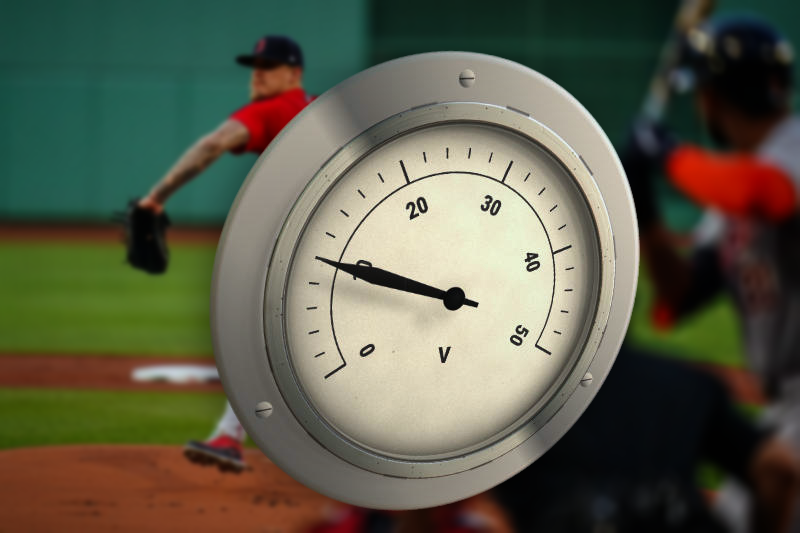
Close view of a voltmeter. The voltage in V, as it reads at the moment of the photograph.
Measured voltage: 10 V
